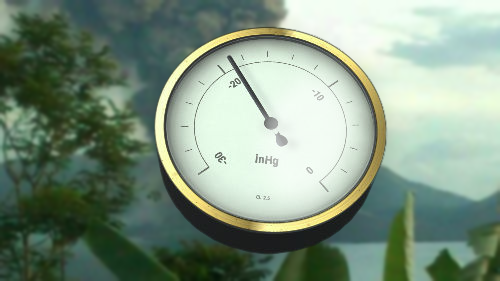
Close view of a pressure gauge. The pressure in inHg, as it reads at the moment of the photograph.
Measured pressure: -19 inHg
